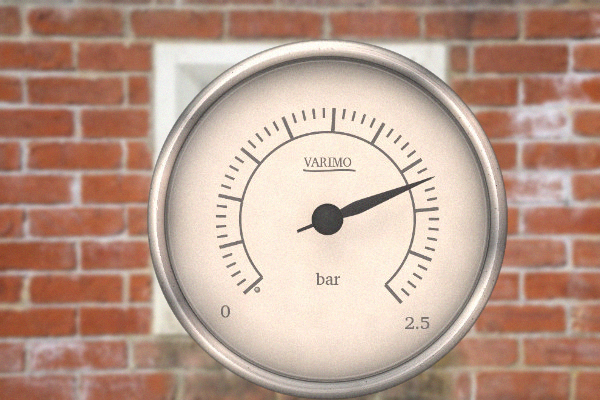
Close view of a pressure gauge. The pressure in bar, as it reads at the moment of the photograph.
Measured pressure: 1.85 bar
